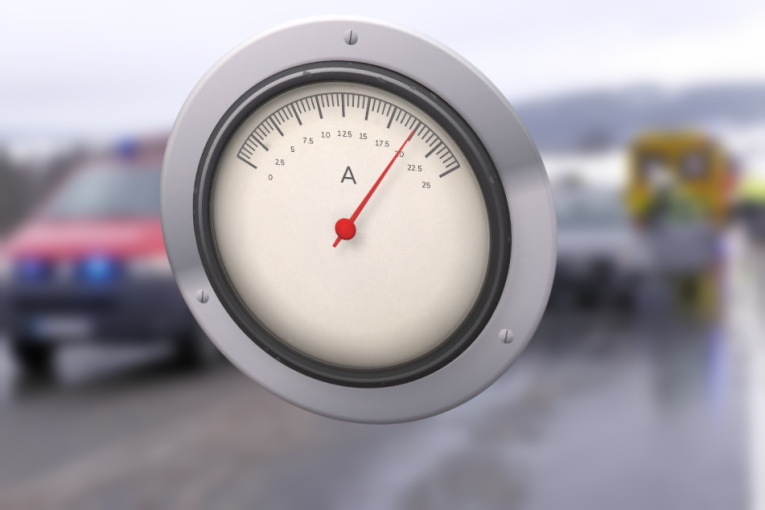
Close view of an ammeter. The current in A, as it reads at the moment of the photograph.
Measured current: 20 A
